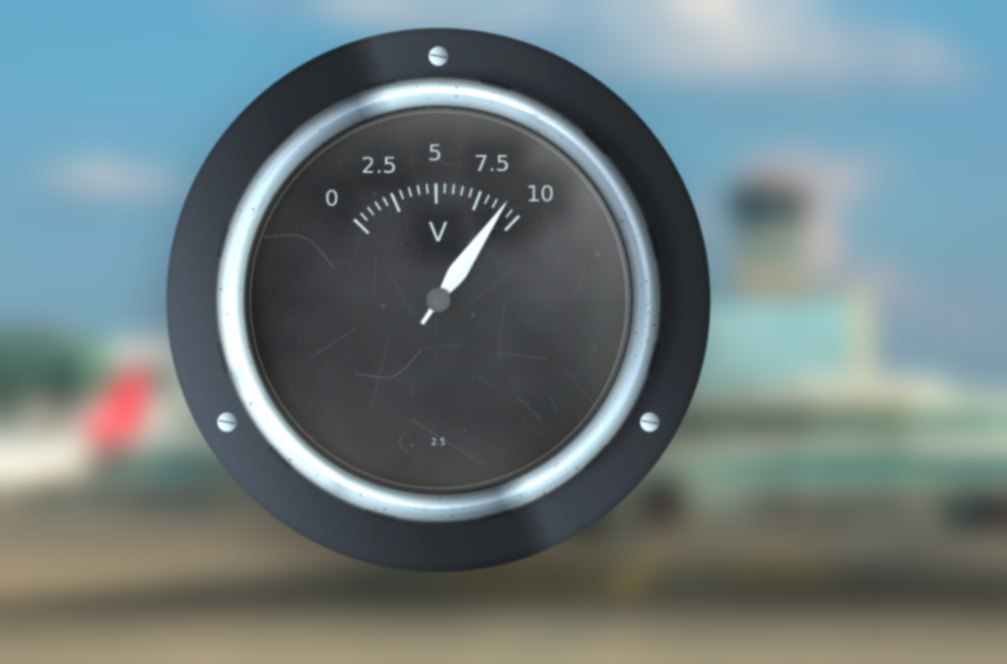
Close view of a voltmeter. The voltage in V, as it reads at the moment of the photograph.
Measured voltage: 9 V
